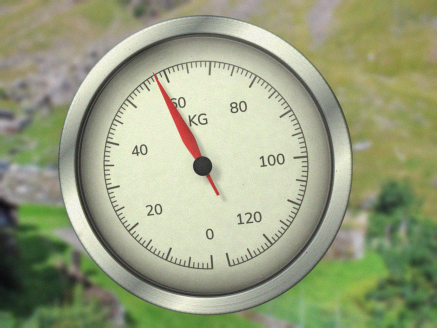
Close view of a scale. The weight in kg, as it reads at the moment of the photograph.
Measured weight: 58 kg
